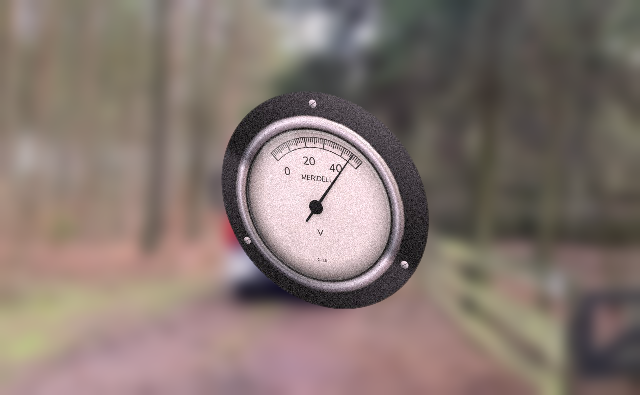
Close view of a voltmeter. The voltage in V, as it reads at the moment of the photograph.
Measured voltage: 45 V
